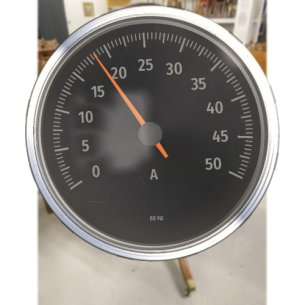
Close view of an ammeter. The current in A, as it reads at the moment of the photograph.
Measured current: 18.5 A
